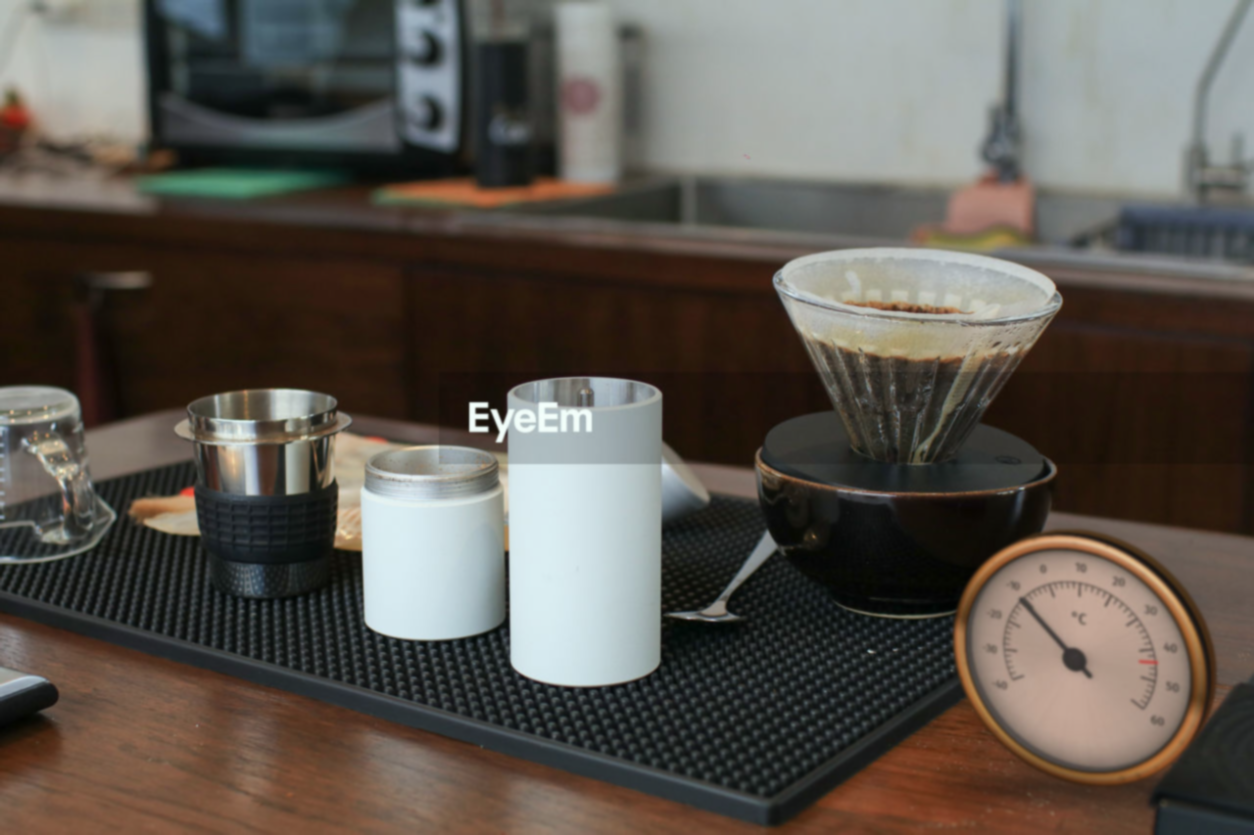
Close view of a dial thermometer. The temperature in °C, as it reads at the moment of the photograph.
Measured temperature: -10 °C
